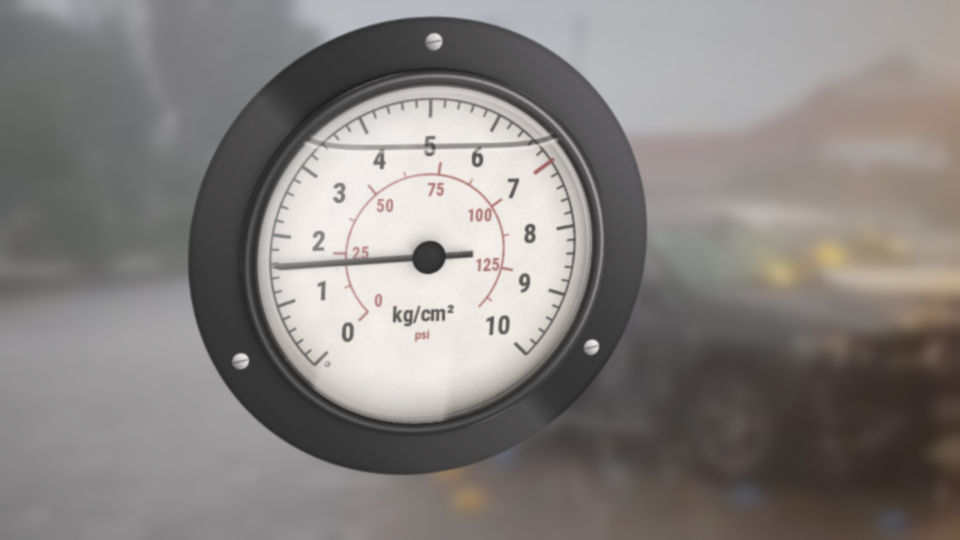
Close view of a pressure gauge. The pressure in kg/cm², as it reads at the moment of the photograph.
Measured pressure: 1.6 kg/cm²
